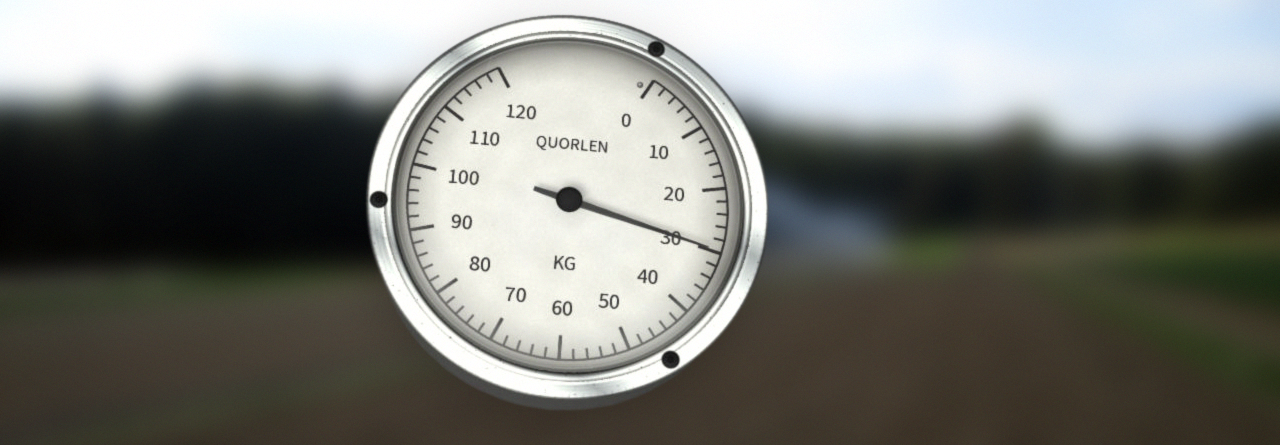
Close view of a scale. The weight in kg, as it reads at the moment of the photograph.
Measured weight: 30 kg
